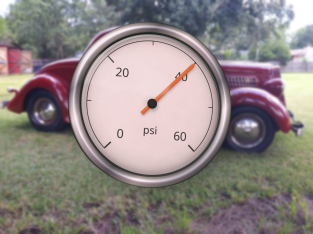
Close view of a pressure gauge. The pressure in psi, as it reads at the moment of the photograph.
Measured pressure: 40 psi
